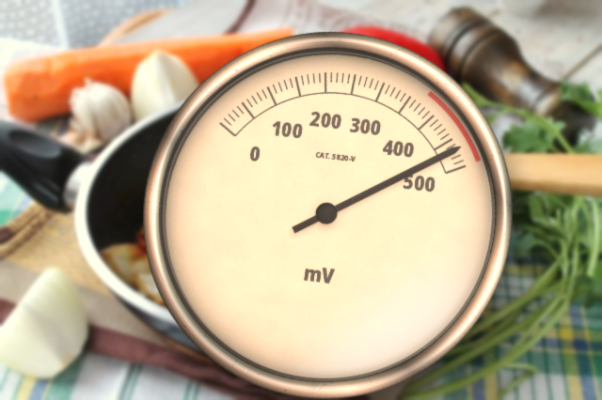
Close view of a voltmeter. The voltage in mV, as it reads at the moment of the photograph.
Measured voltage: 470 mV
